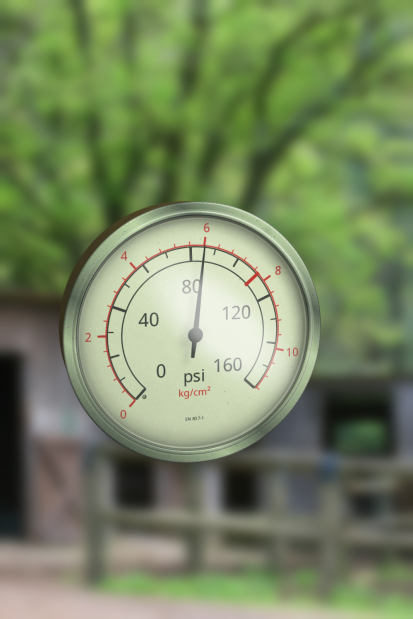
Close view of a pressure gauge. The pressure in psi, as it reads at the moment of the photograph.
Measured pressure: 85 psi
